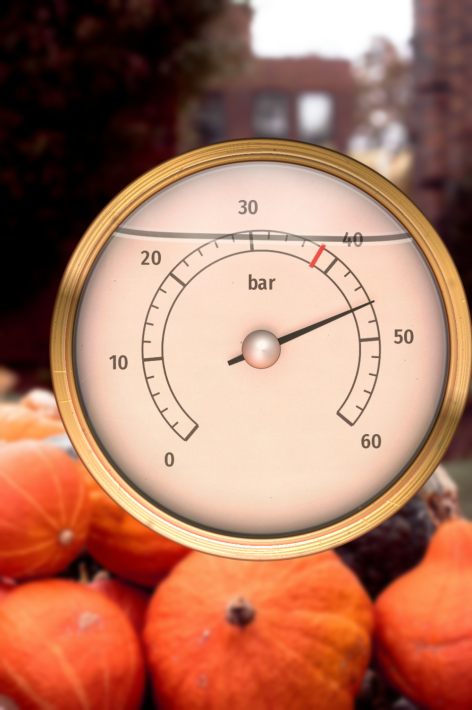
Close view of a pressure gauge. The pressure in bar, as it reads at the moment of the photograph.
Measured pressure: 46 bar
